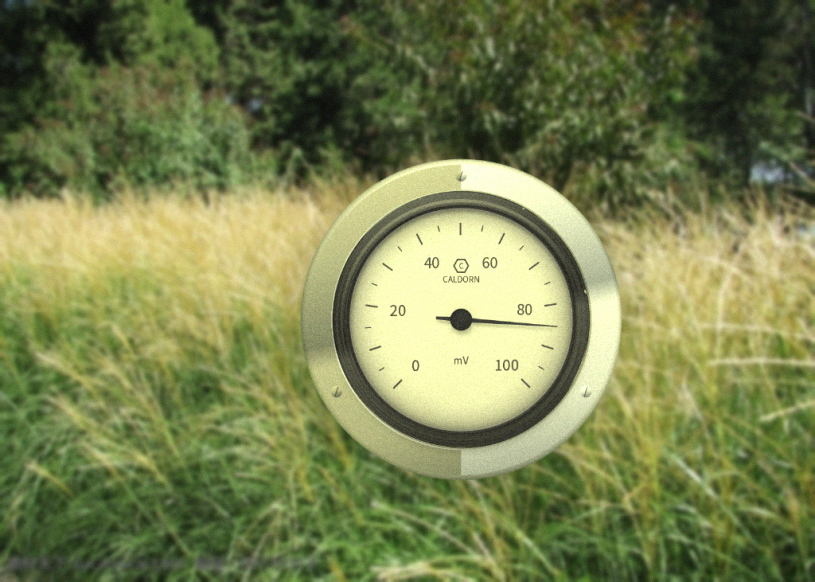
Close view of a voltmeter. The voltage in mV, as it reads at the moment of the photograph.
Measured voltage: 85 mV
